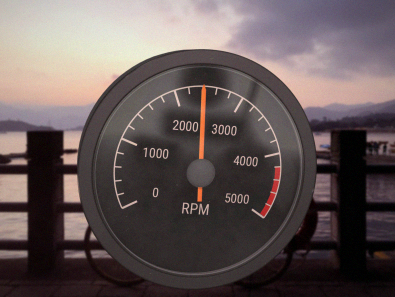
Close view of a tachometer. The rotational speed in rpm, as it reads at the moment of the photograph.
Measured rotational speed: 2400 rpm
